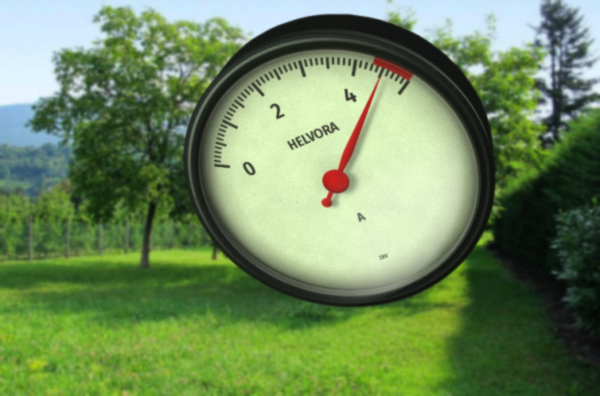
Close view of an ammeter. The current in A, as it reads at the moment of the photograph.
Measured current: 4.5 A
